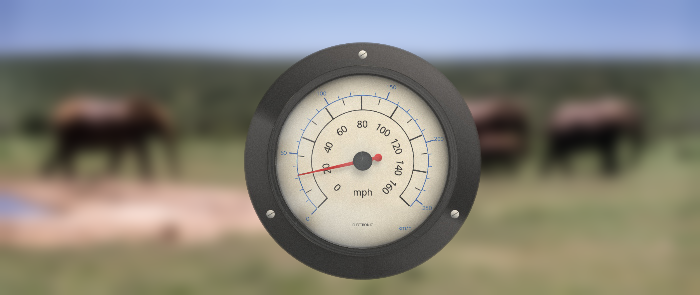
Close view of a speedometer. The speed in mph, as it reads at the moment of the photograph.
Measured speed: 20 mph
